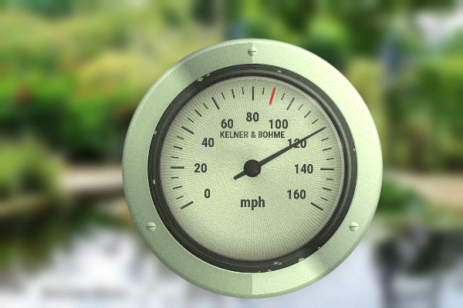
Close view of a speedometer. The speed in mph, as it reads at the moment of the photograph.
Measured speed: 120 mph
